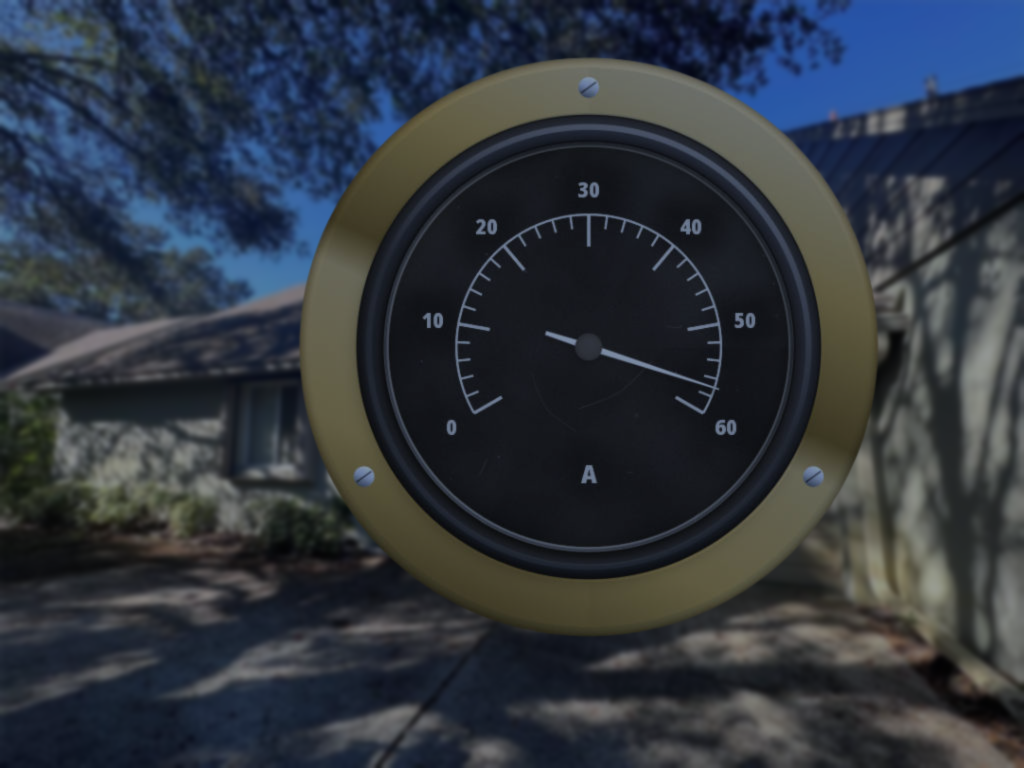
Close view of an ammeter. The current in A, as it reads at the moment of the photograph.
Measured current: 57 A
